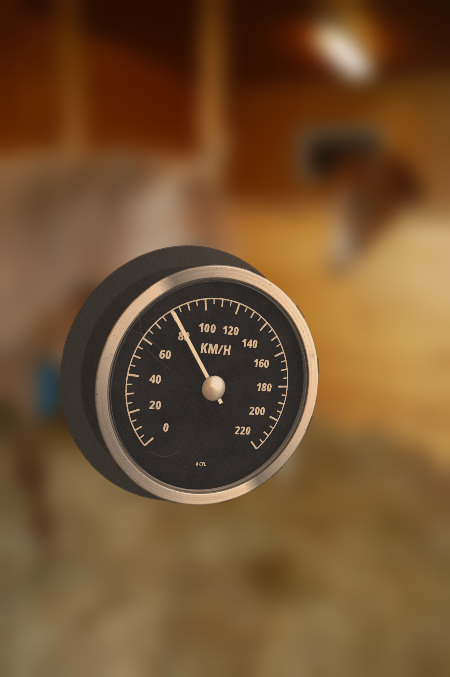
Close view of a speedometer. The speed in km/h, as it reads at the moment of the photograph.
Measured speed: 80 km/h
